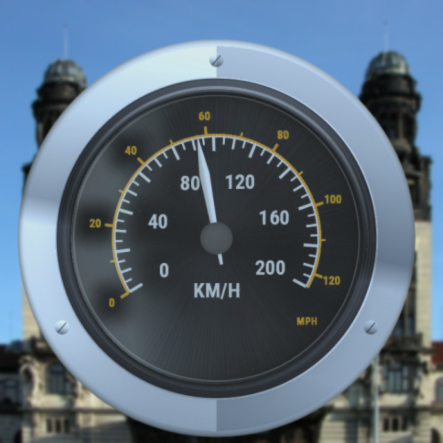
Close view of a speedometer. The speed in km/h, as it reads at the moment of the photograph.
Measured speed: 92.5 km/h
